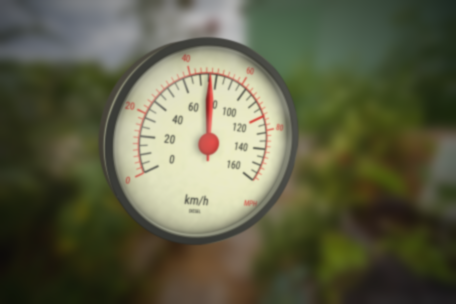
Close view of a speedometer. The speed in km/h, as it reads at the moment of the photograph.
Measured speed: 75 km/h
